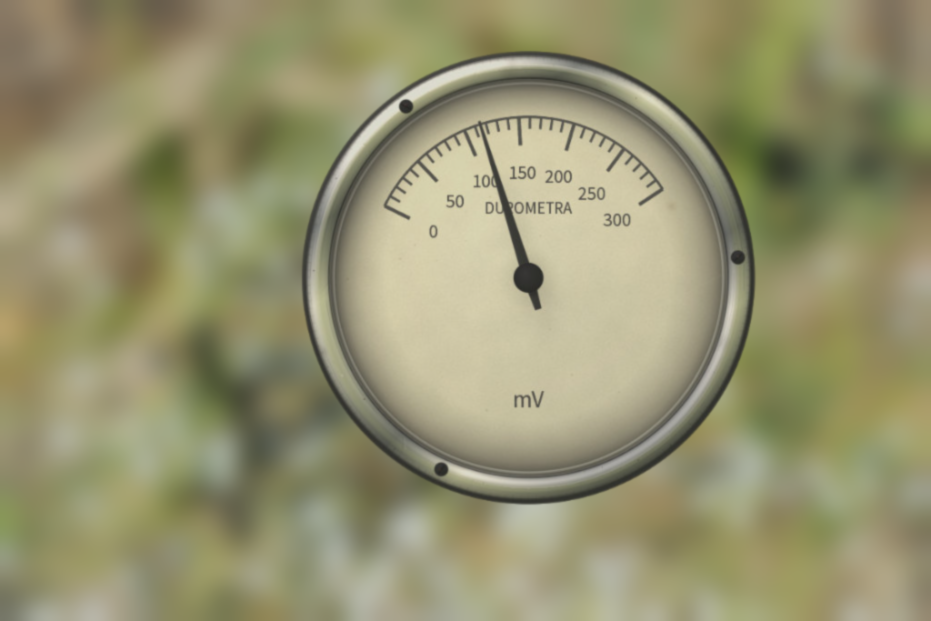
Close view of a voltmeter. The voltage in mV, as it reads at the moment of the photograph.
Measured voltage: 115 mV
